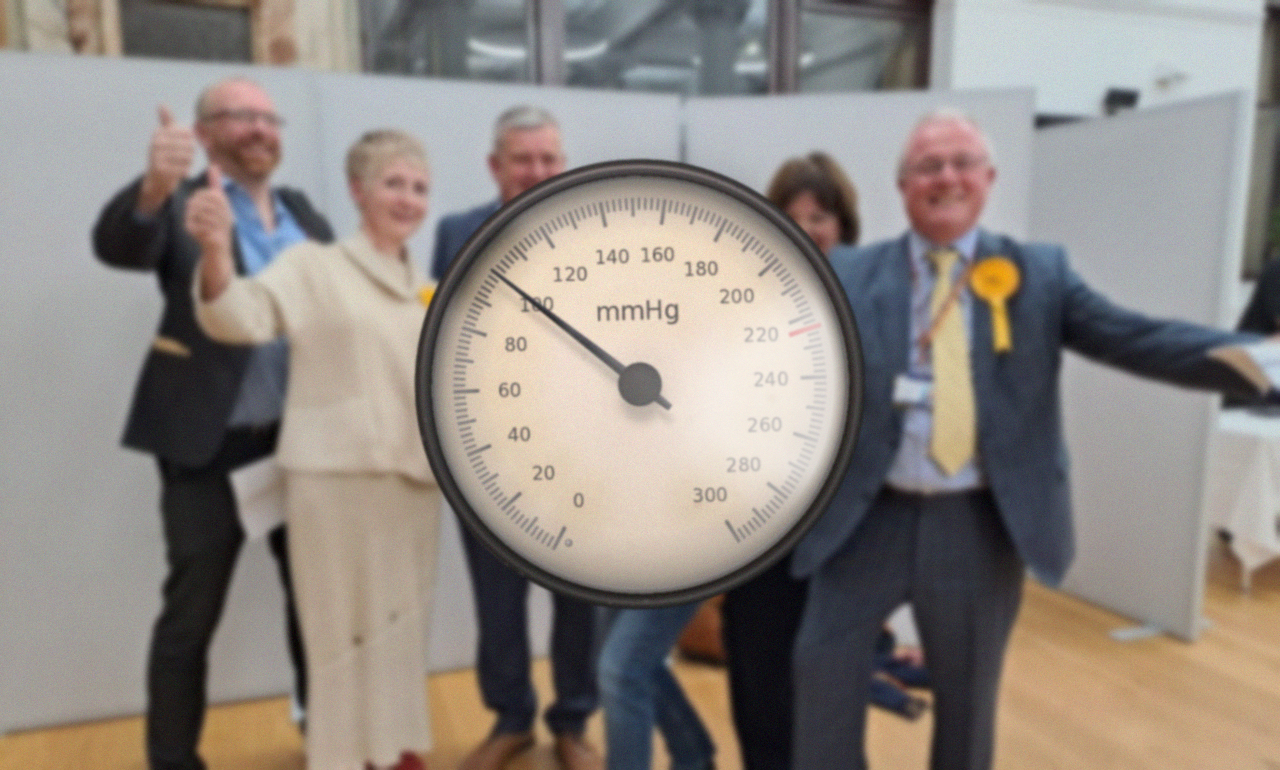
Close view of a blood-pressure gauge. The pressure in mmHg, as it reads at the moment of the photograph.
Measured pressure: 100 mmHg
